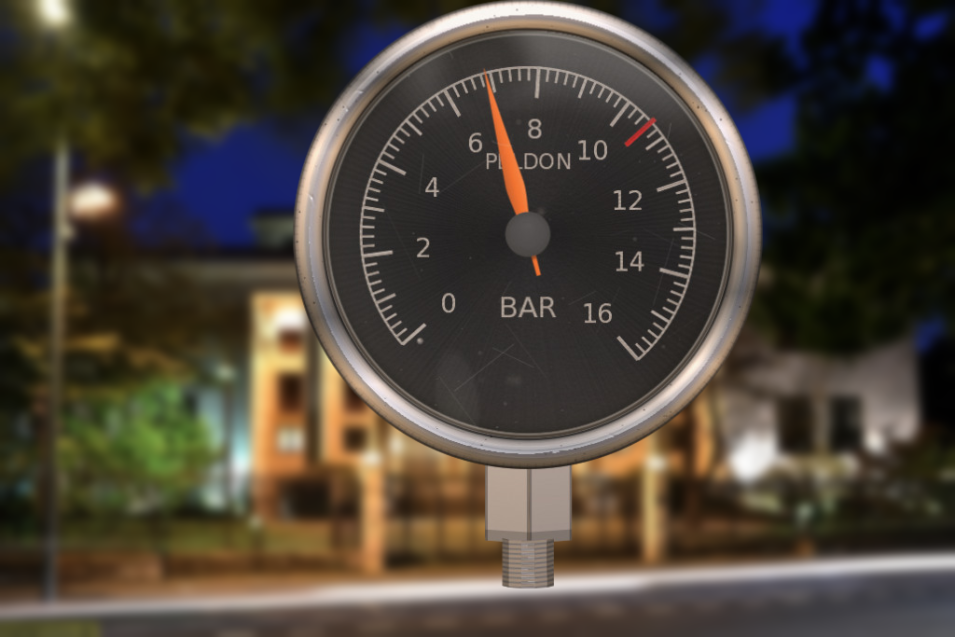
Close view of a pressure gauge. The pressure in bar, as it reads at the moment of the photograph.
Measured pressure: 6.9 bar
